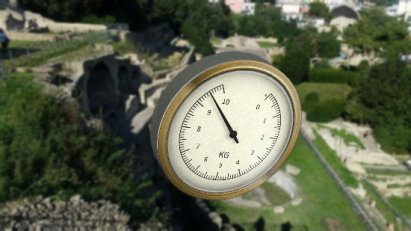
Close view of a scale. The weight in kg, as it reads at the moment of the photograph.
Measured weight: 9.5 kg
